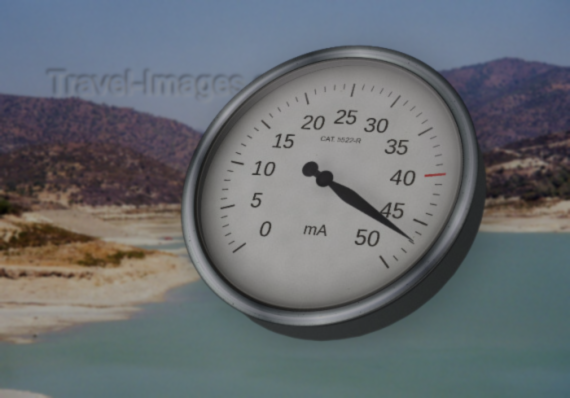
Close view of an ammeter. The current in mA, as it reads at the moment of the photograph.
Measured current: 47 mA
